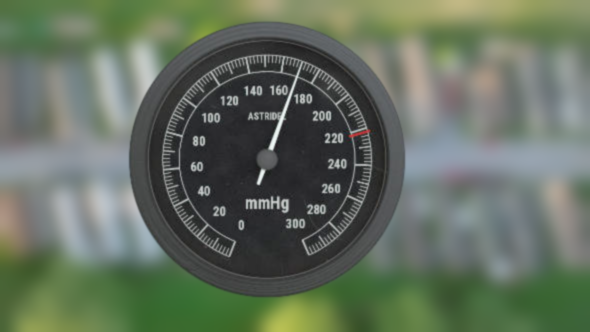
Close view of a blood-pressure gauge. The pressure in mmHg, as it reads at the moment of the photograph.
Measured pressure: 170 mmHg
